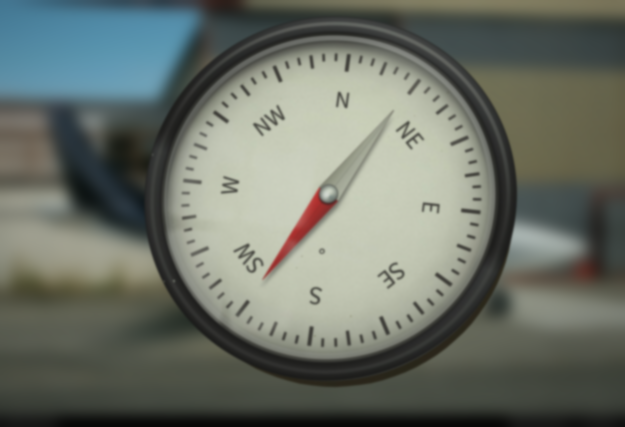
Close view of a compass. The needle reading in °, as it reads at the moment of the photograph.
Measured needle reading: 210 °
